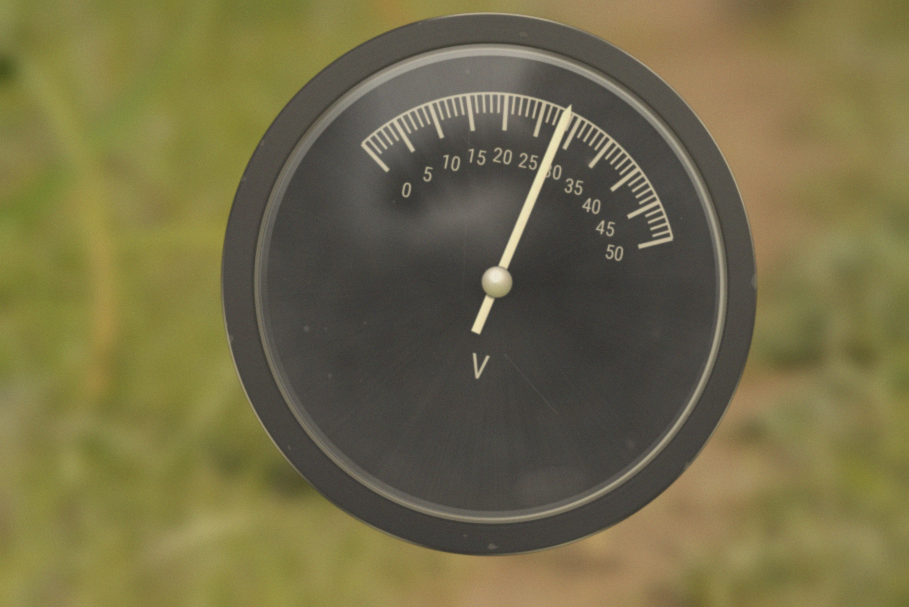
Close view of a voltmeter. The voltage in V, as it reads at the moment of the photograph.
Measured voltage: 28 V
